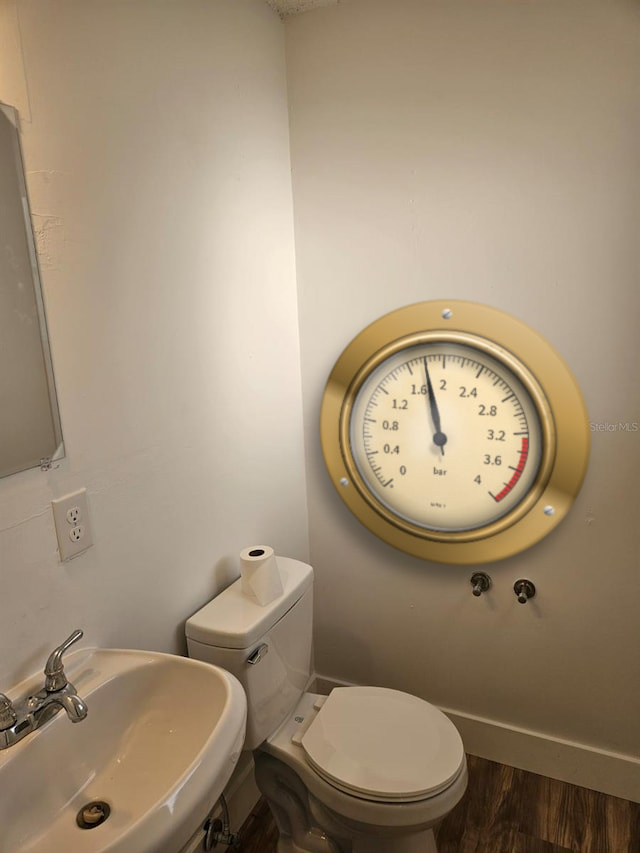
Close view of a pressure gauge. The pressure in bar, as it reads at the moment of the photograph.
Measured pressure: 1.8 bar
